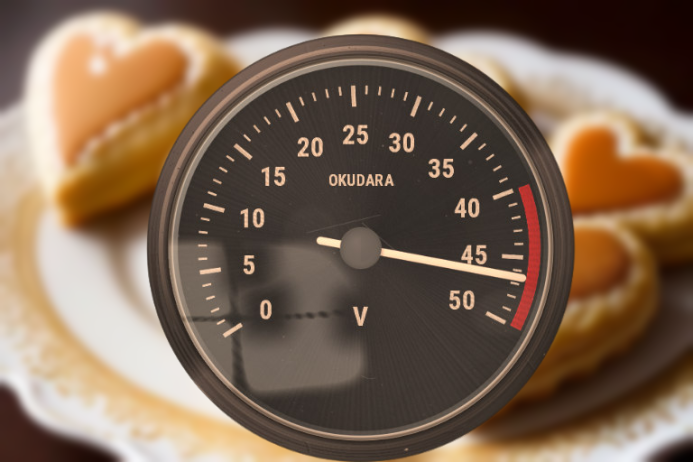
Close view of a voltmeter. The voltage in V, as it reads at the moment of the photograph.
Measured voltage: 46.5 V
